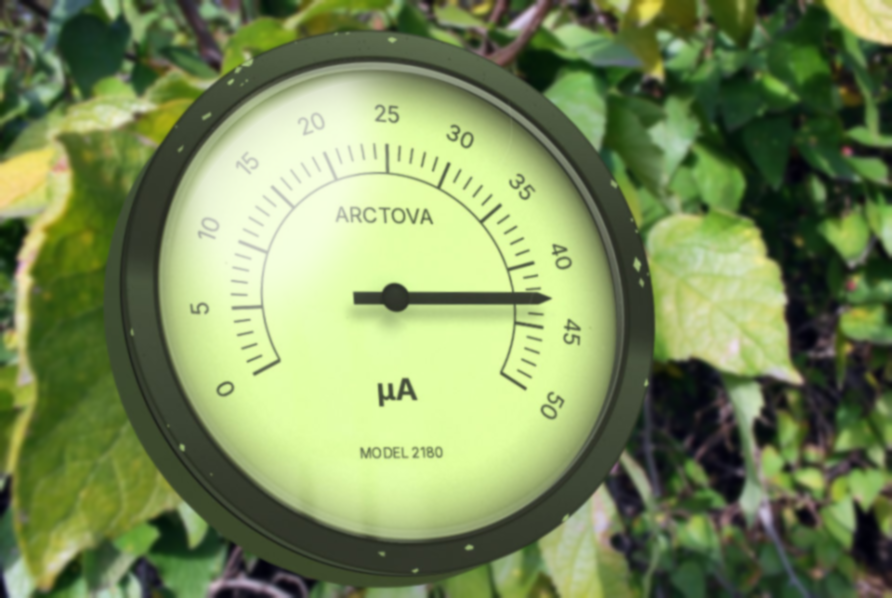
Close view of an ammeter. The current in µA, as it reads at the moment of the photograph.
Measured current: 43 µA
